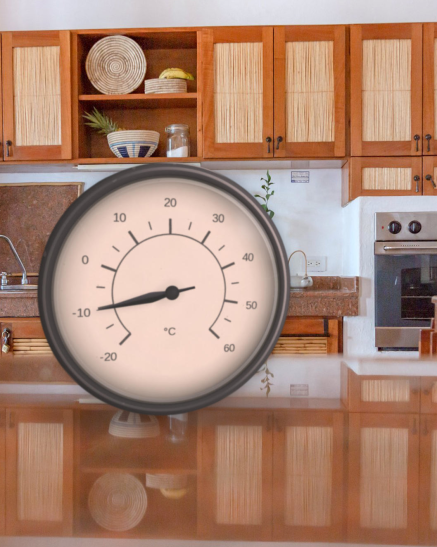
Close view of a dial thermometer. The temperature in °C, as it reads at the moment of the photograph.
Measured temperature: -10 °C
